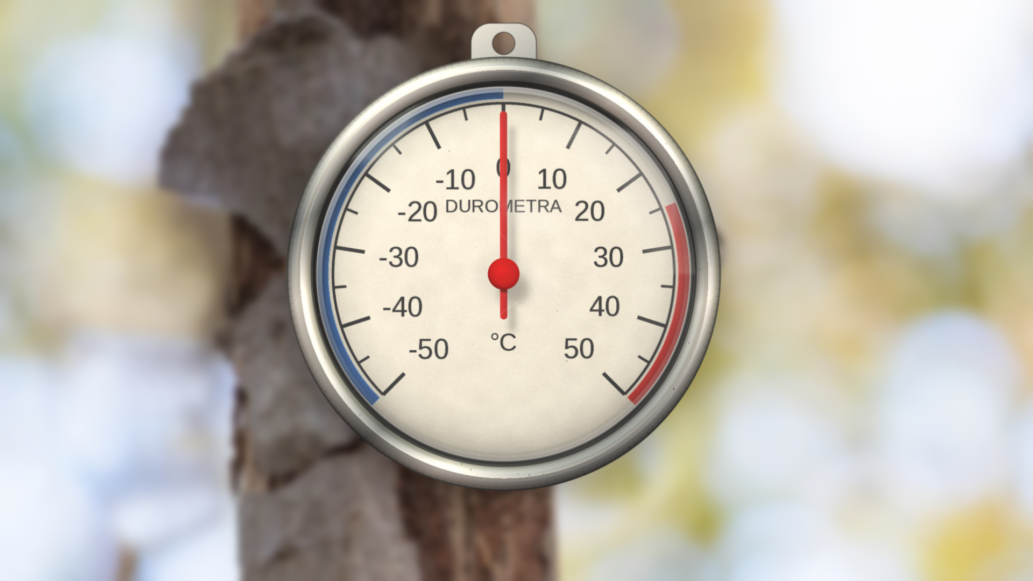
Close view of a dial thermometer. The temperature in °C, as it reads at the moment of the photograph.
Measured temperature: 0 °C
